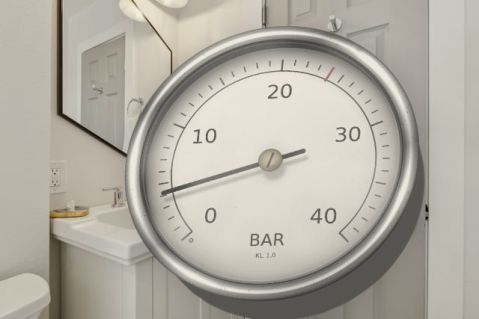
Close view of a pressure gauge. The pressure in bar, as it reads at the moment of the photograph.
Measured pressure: 4 bar
